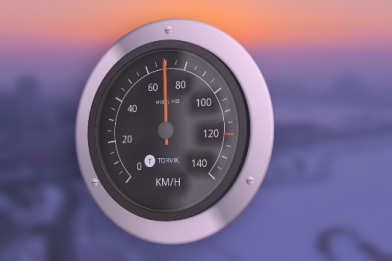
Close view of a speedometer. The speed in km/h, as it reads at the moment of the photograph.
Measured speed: 70 km/h
